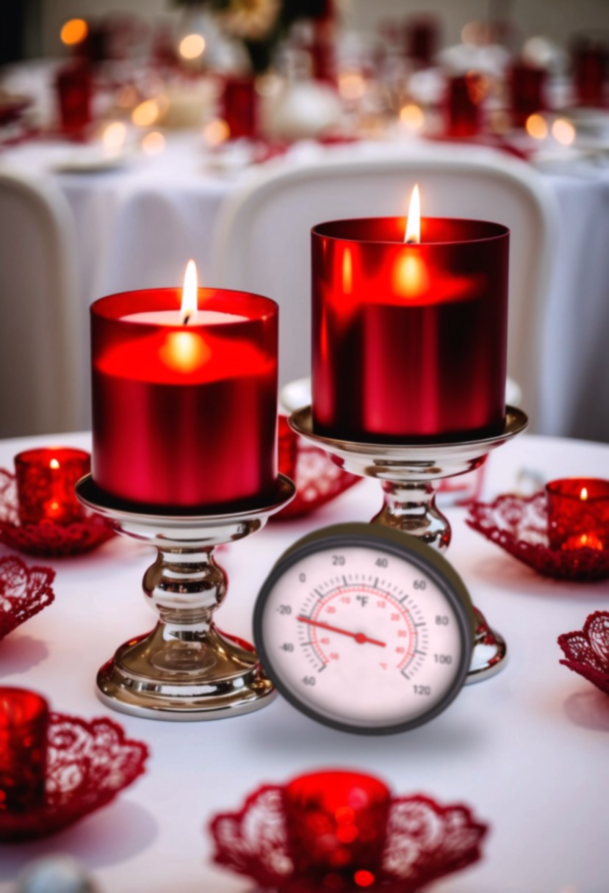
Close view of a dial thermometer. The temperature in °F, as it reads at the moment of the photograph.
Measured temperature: -20 °F
